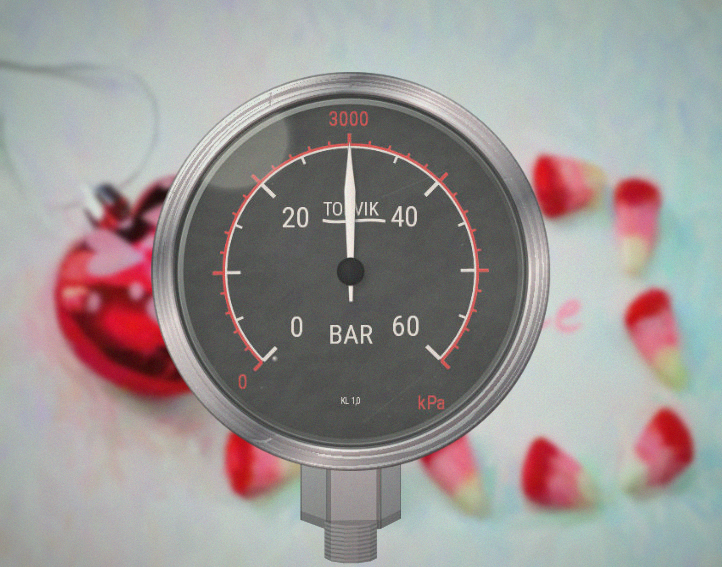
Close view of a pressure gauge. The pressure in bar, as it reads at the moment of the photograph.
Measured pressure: 30 bar
